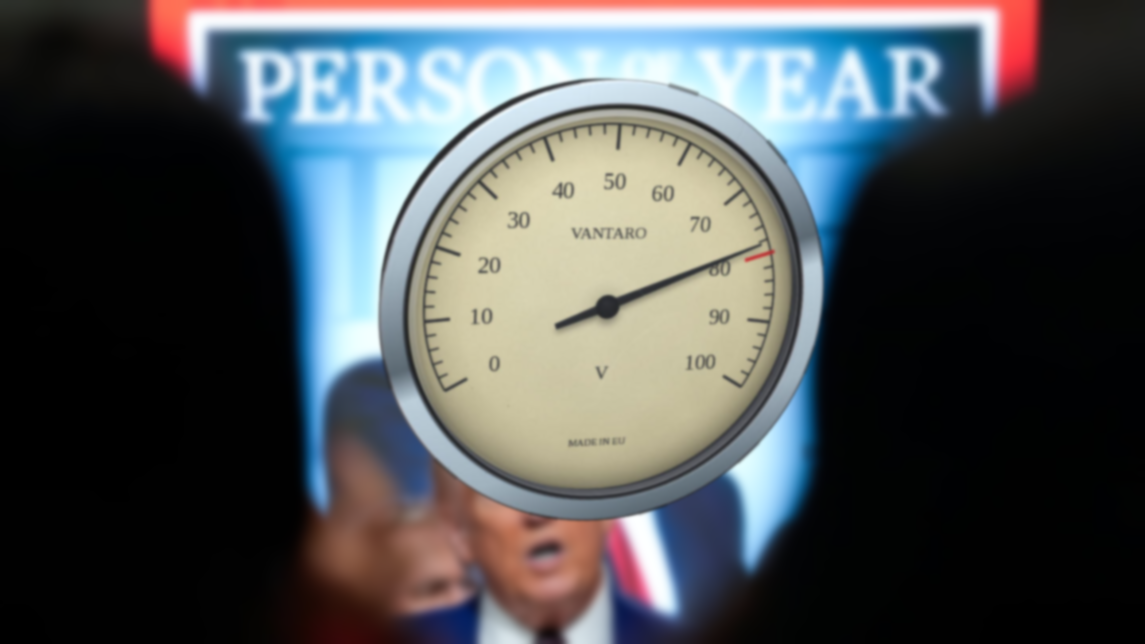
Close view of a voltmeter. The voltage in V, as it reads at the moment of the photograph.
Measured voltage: 78 V
